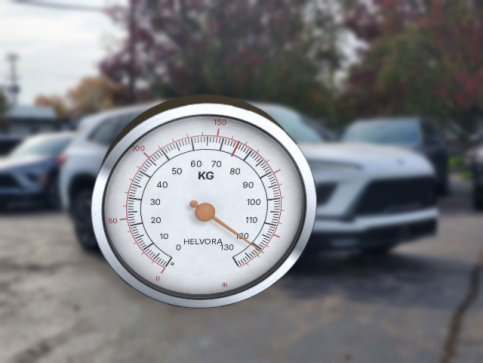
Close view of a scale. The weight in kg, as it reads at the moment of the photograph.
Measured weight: 120 kg
